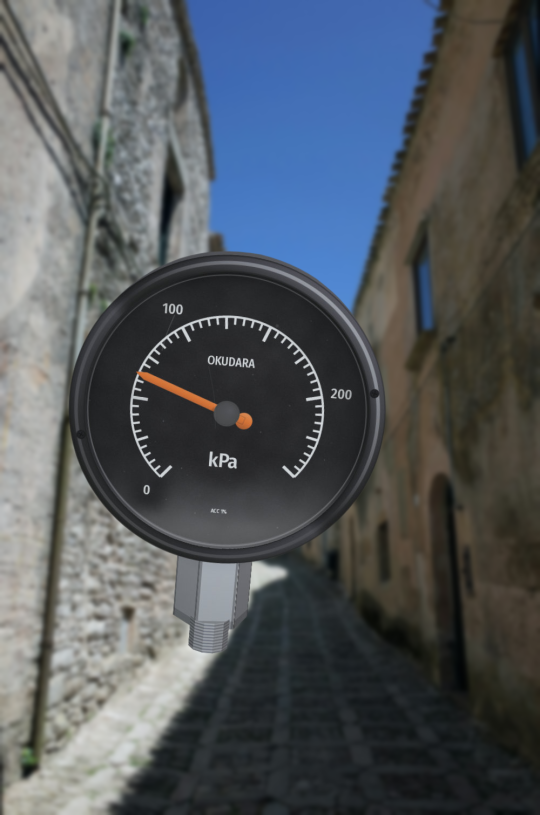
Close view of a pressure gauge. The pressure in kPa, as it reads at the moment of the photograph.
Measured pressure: 65 kPa
